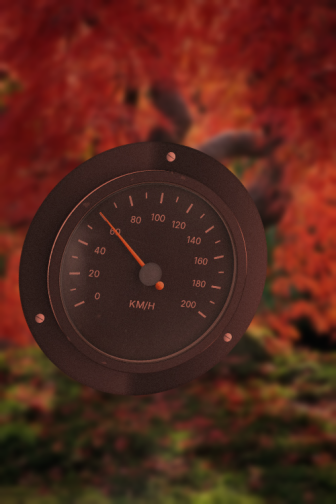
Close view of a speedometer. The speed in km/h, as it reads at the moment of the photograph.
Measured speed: 60 km/h
